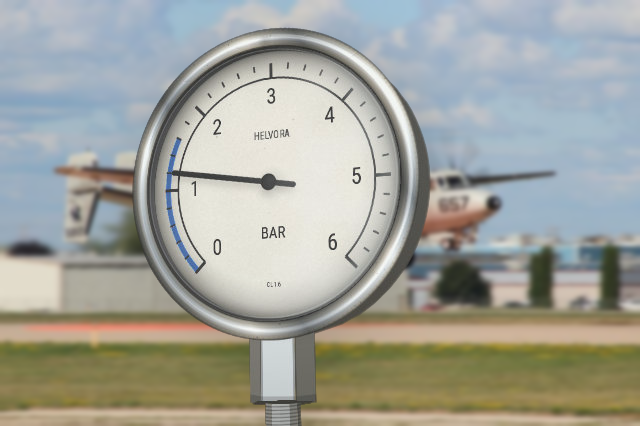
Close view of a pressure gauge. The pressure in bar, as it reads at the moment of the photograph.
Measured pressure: 1.2 bar
